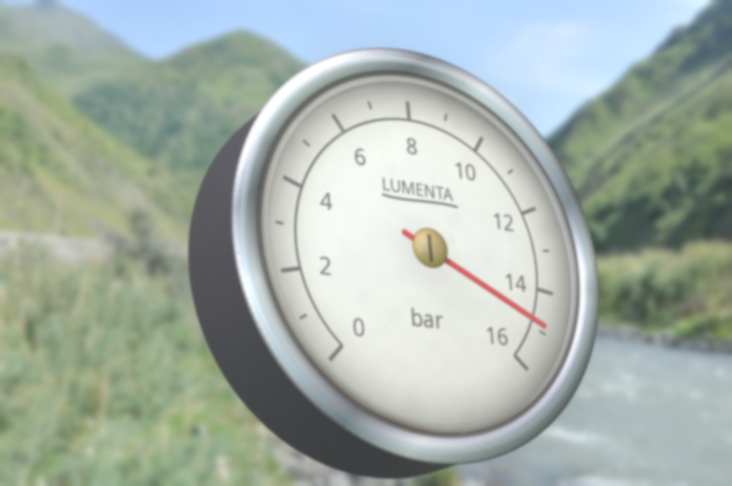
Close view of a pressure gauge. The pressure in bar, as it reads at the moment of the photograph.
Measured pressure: 15 bar
